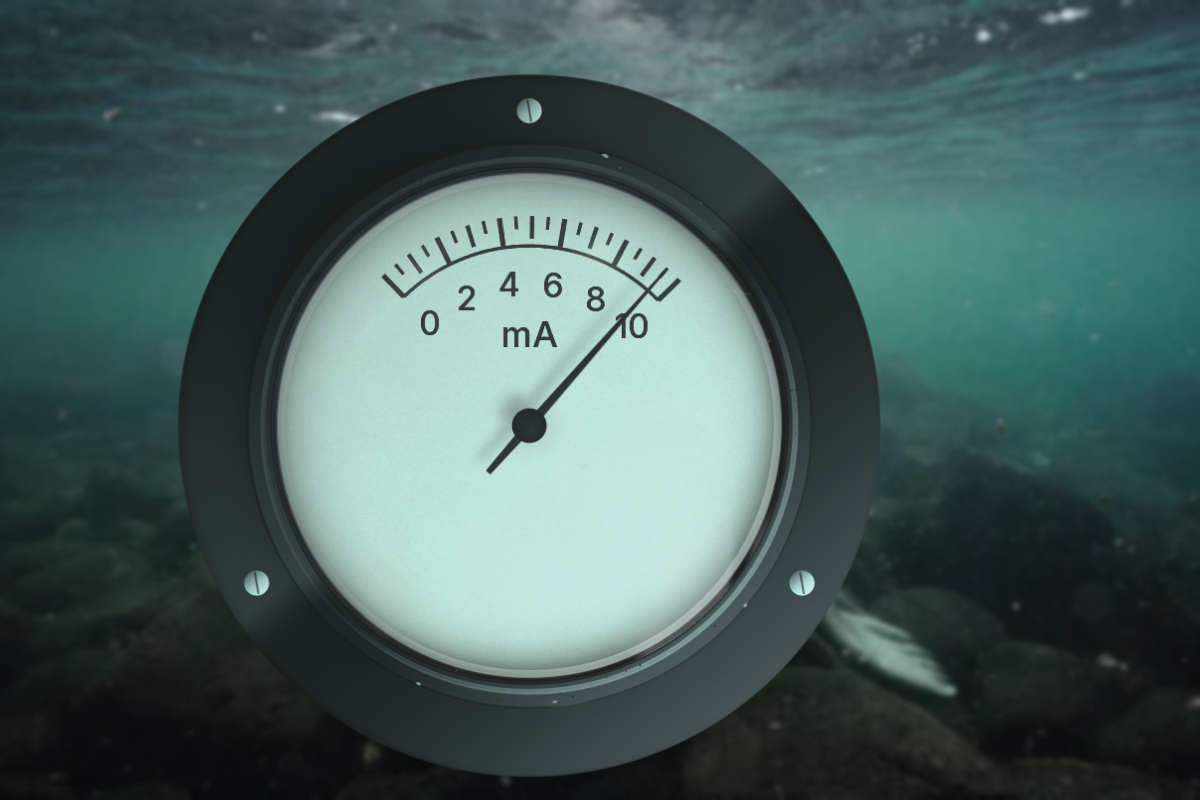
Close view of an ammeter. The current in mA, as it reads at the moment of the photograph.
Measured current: 9.5 mA
